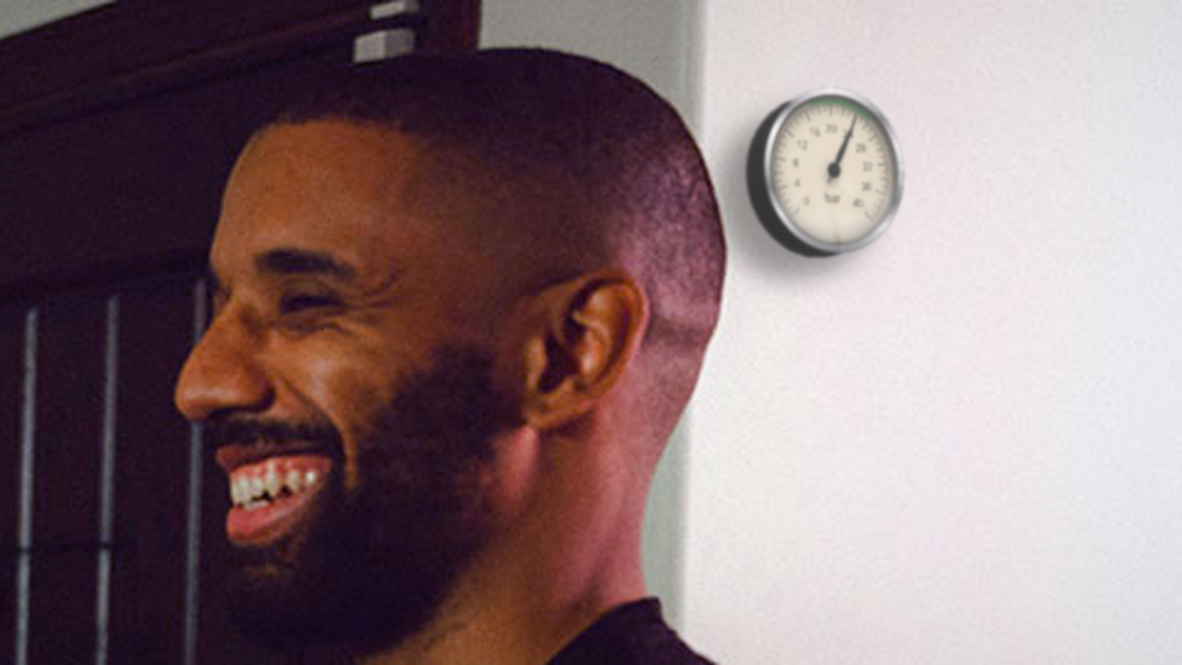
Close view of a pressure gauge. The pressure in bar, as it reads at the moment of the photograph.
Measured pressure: 24 bar
